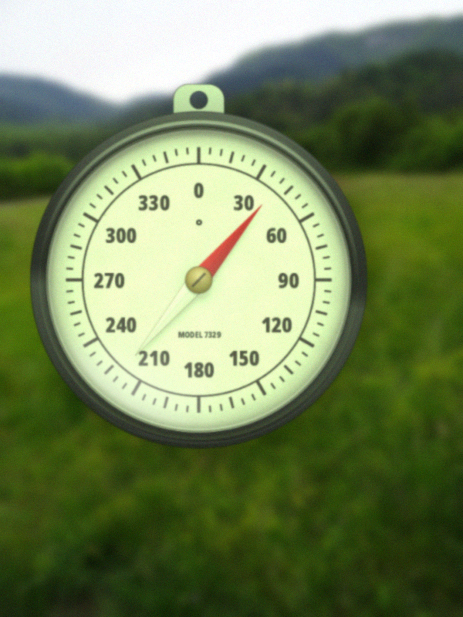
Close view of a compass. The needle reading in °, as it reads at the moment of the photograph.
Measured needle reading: 40 °
